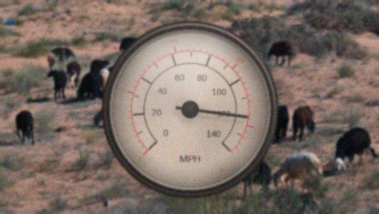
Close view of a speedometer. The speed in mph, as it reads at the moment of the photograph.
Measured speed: 120 mph
